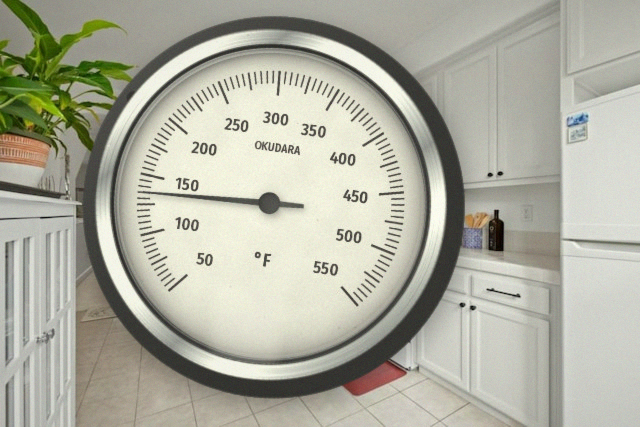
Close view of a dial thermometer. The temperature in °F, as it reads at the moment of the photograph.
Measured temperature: 135 °F
